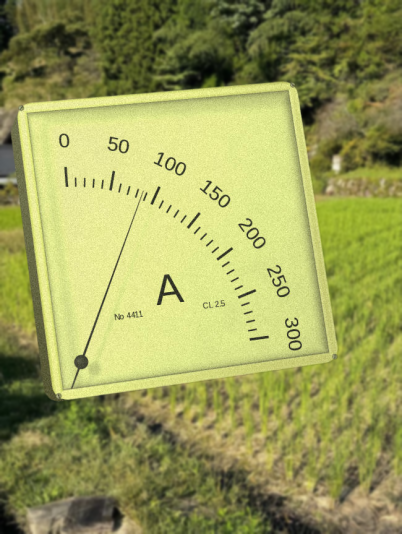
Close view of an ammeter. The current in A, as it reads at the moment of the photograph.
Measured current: 85 A
